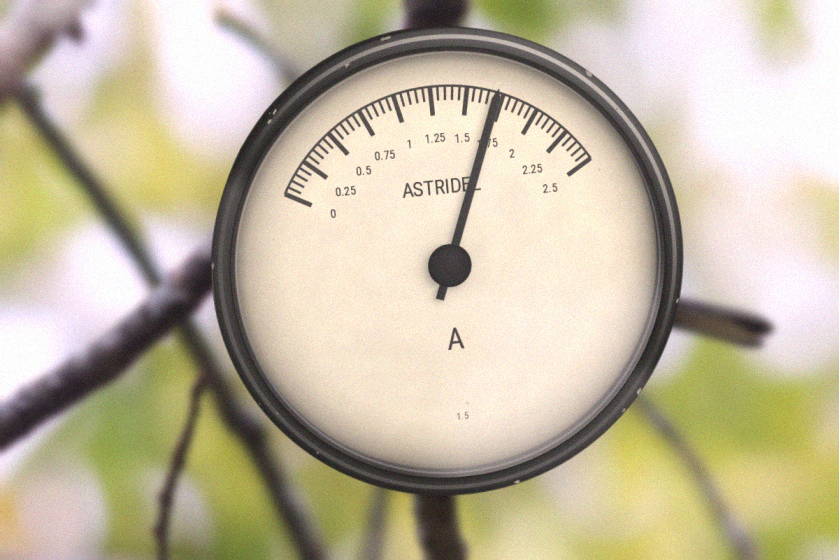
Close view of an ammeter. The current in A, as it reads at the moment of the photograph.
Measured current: 1.7 A
